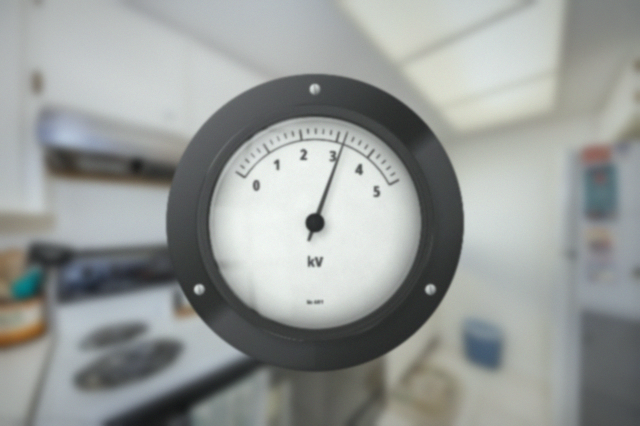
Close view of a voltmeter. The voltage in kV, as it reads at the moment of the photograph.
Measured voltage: 3.2 kV
